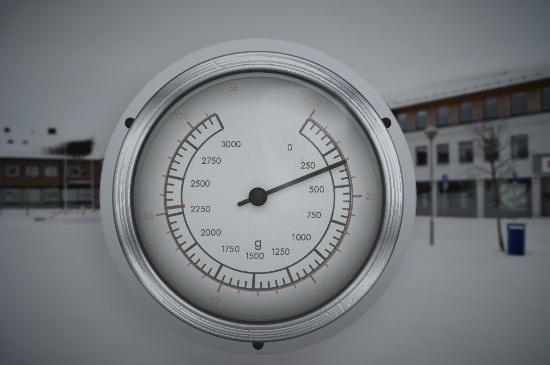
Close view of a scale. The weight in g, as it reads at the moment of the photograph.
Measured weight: 350 g
